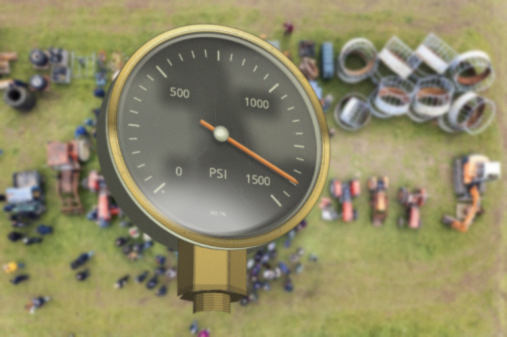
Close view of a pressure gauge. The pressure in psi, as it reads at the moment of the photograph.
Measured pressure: 1400 psi
